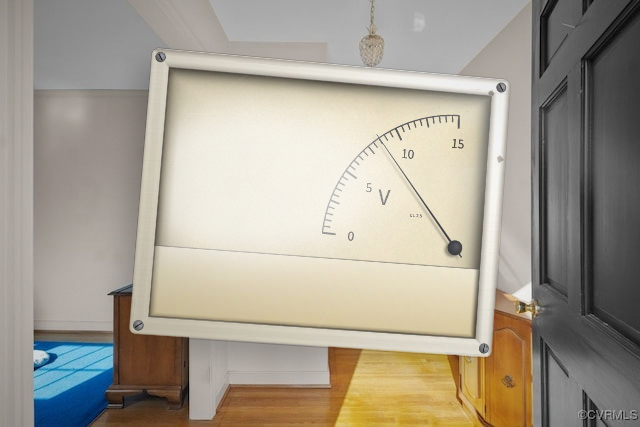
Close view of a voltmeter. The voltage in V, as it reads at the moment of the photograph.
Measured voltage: 8.5 V
